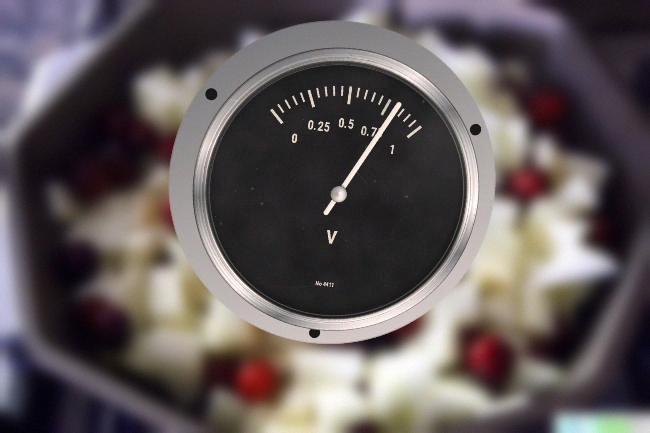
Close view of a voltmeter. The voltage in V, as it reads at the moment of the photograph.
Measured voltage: 0.8 V
